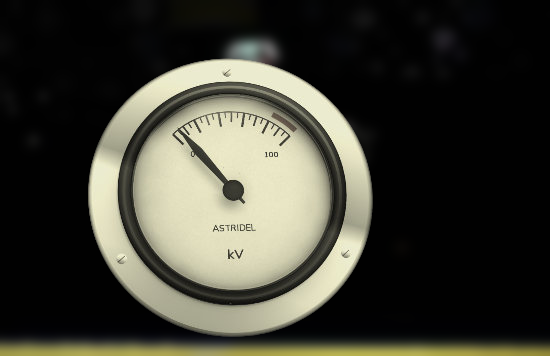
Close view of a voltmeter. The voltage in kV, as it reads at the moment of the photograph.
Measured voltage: 5 kV
